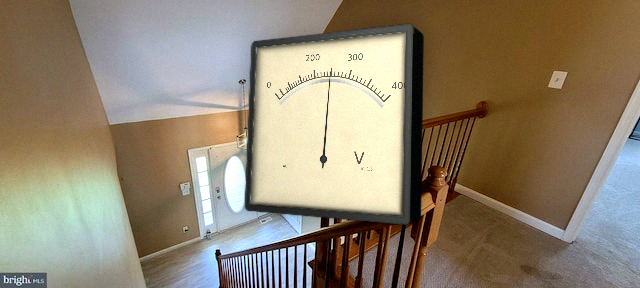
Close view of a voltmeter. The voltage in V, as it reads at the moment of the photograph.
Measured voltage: 250 V
